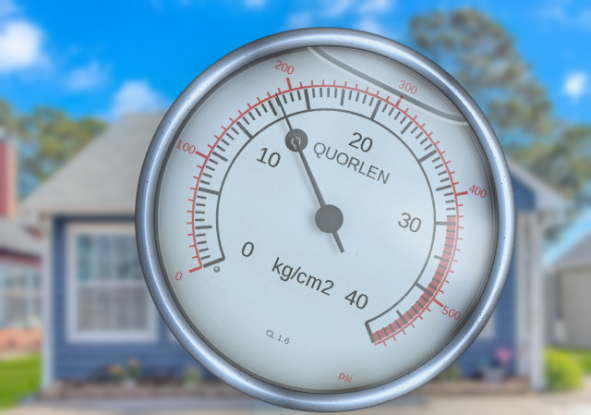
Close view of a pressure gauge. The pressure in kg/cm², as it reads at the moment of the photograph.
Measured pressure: 13 kg/cm²
